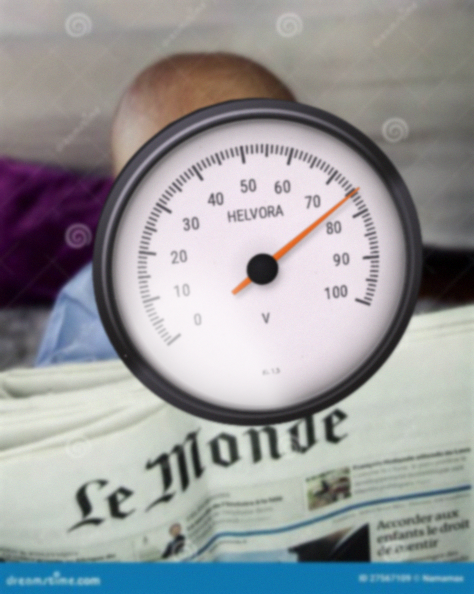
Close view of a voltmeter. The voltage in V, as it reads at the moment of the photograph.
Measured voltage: 75 V
